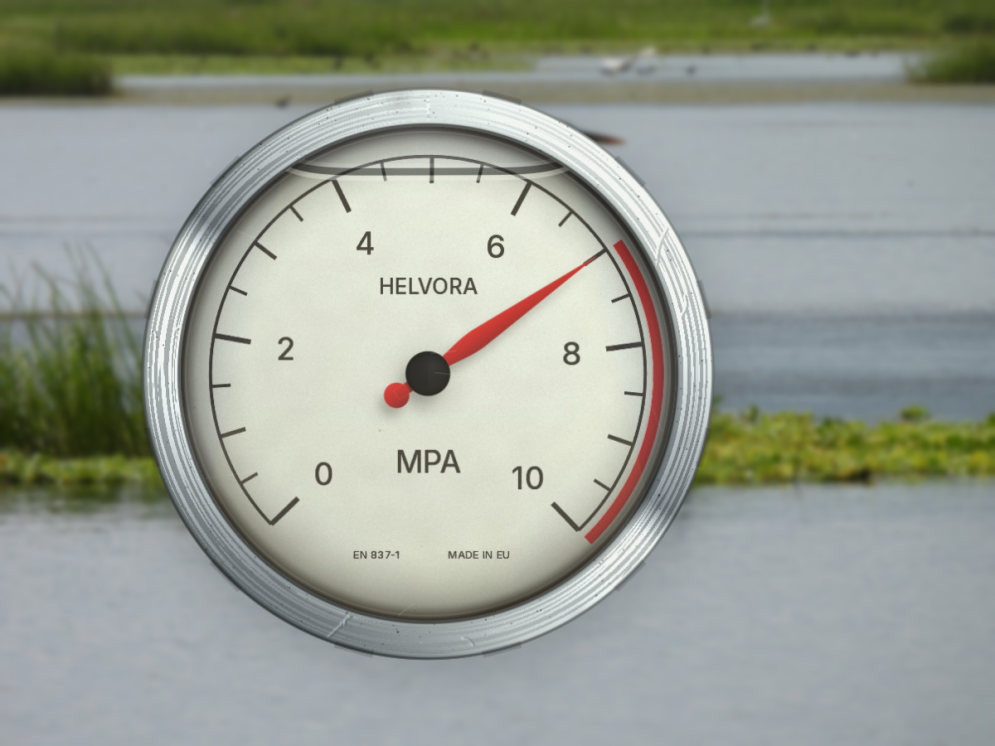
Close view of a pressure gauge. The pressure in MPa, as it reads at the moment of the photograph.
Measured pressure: 7 MPa
